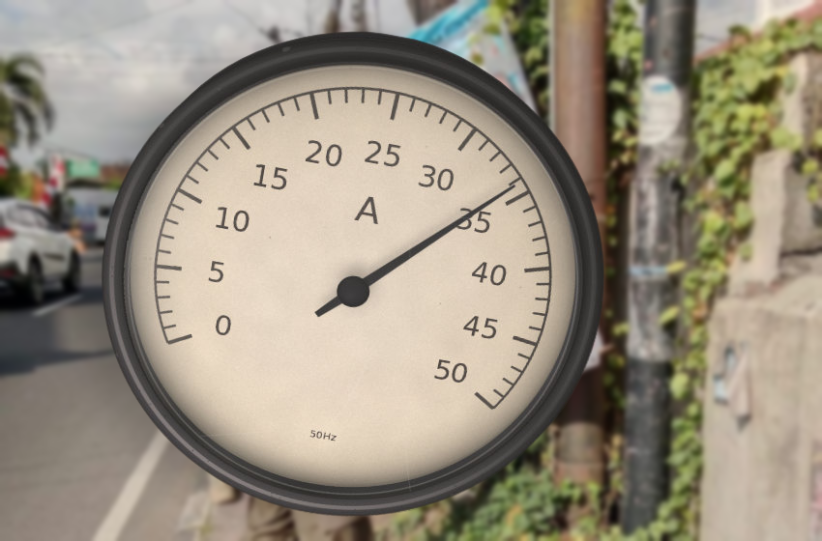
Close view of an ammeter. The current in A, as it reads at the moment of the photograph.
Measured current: 34 A
